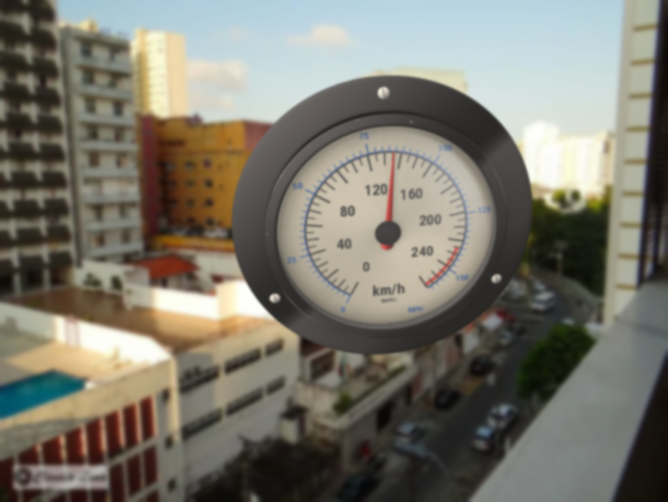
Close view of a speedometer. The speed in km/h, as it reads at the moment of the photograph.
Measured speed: 135 km/h
